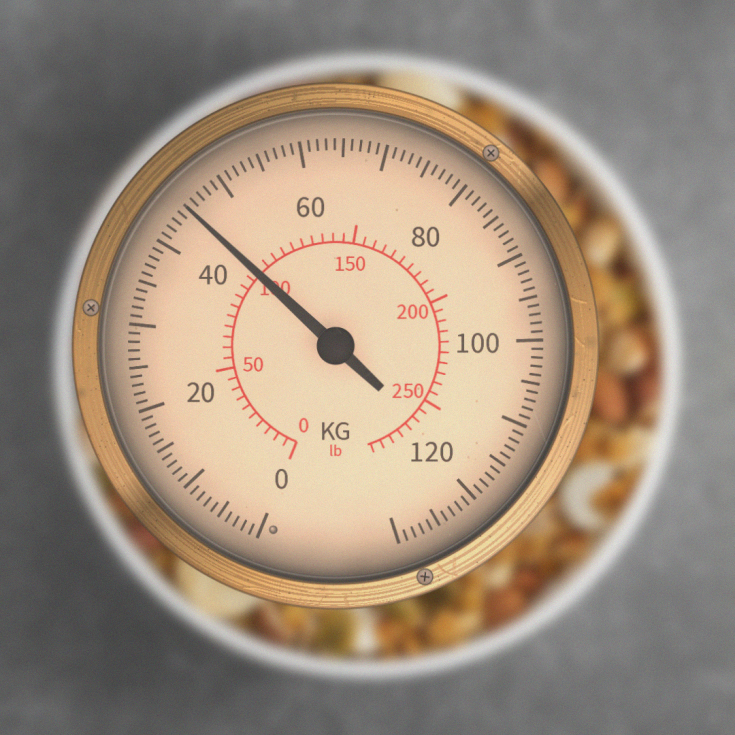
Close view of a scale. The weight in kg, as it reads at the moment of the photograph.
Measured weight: 45 kg
